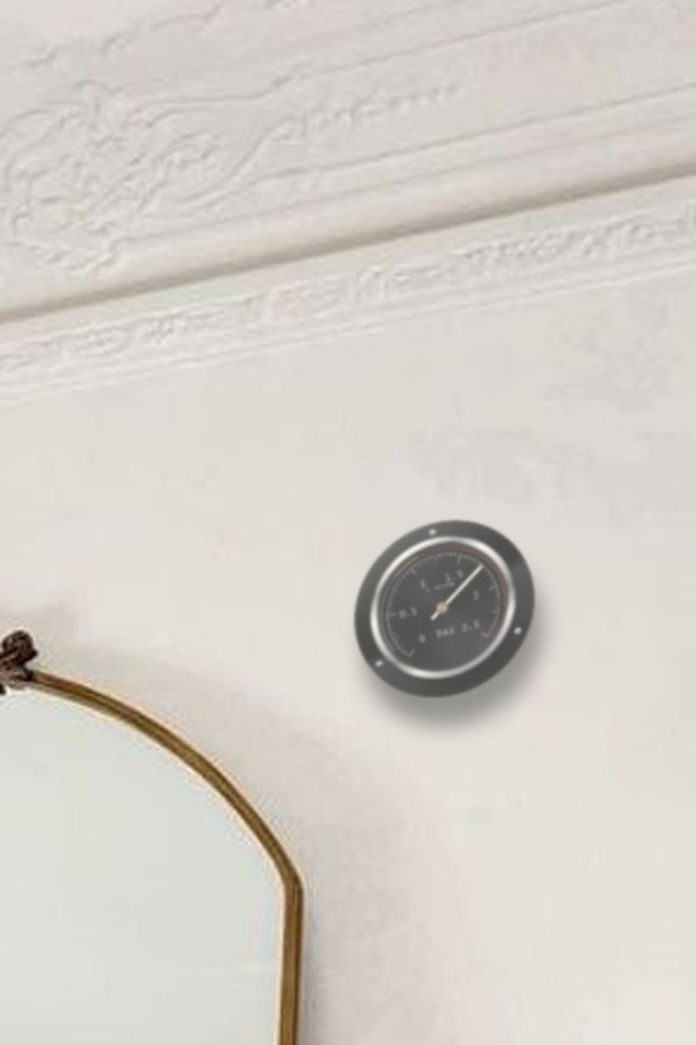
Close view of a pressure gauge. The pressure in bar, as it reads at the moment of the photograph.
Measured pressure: 1.75 bar
